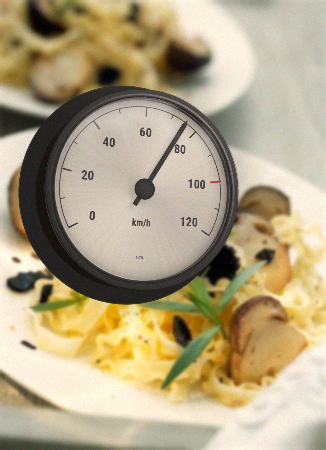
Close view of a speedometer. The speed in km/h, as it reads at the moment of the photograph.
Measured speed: 75 km/h
